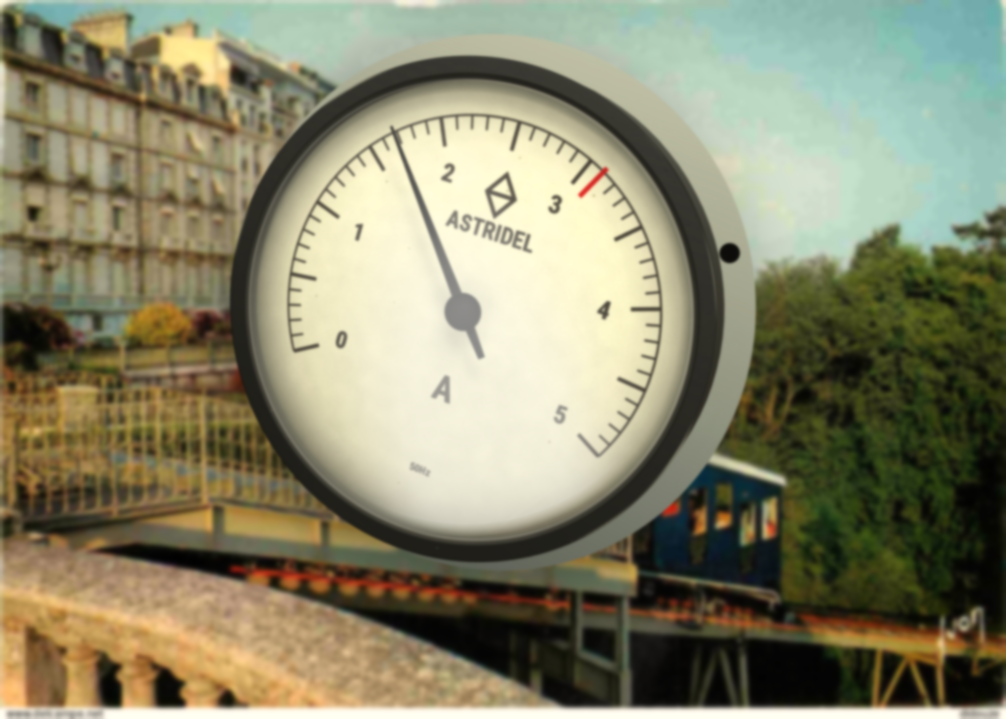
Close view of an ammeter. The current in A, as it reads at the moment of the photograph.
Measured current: 1.7 A
